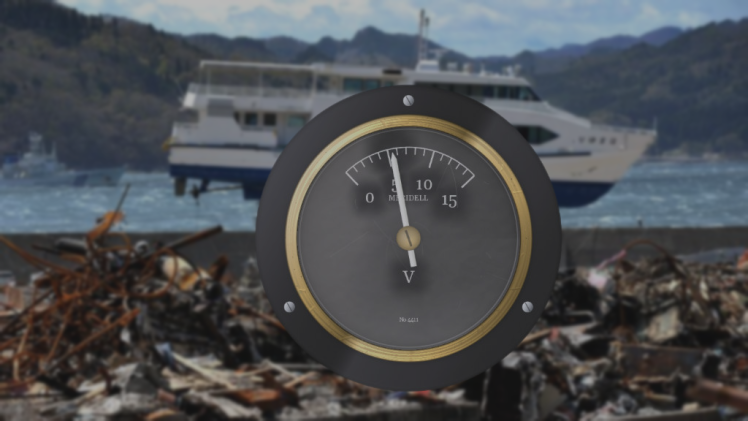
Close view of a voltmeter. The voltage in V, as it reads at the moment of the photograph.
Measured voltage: 5.5 V
